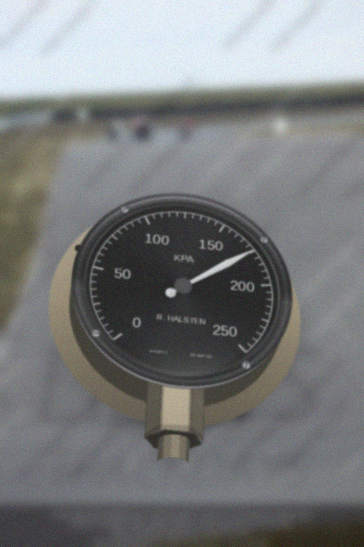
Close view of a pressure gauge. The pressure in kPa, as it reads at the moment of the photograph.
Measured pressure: 175 kPa
